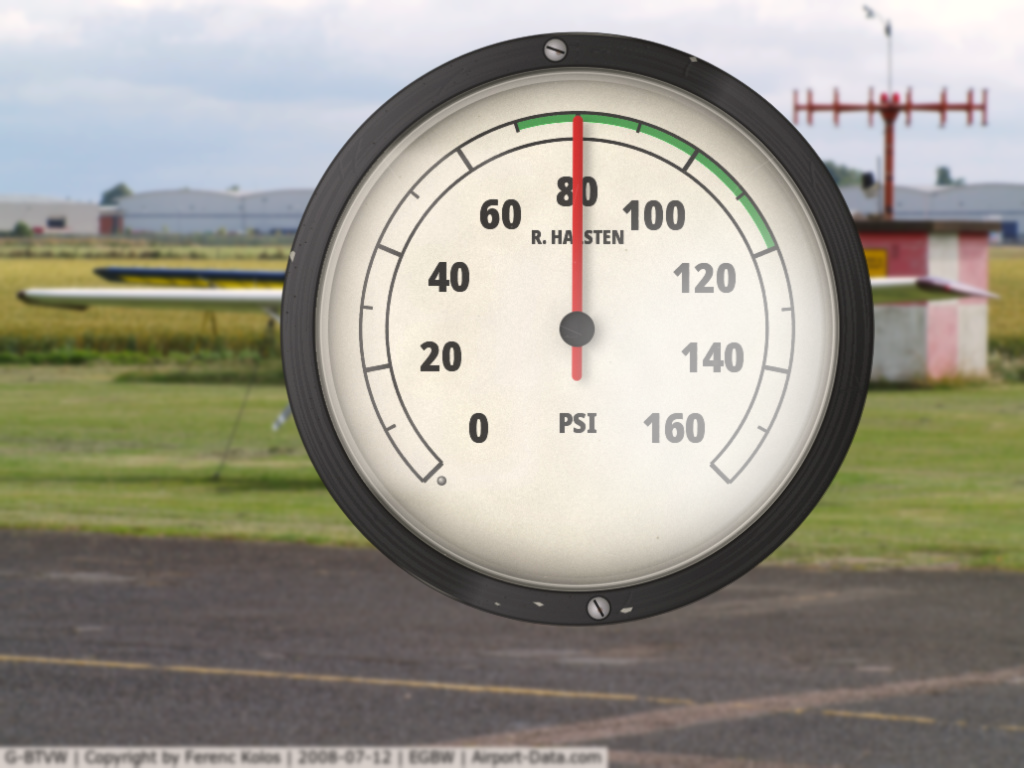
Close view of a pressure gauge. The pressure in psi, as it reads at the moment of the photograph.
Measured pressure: 80 psi
